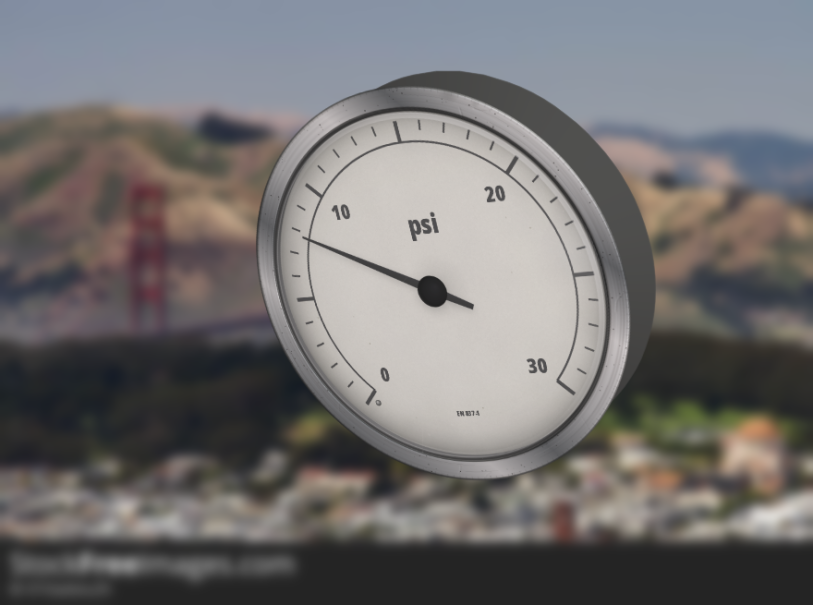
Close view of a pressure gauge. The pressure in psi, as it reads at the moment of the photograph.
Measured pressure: 8 psi
